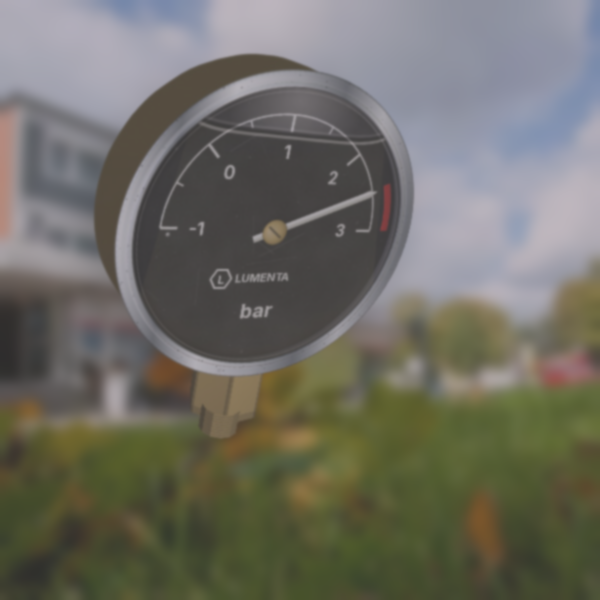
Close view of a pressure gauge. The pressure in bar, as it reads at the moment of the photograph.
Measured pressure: 2.5 bar
